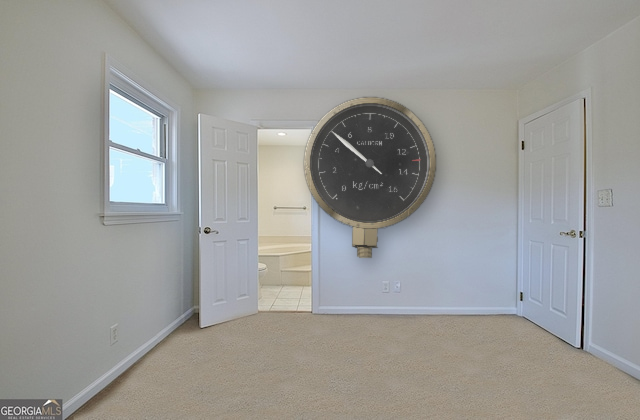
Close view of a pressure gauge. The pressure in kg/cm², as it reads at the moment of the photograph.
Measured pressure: 5 kg/cm²
